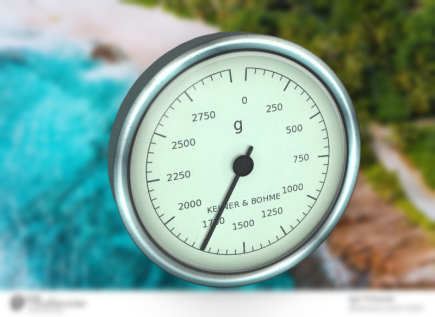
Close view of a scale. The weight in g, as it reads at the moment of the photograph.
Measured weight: 1750 g
